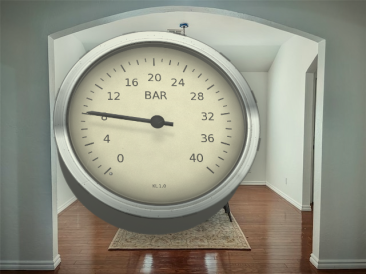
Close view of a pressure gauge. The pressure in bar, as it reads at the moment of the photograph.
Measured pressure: 8 bar
